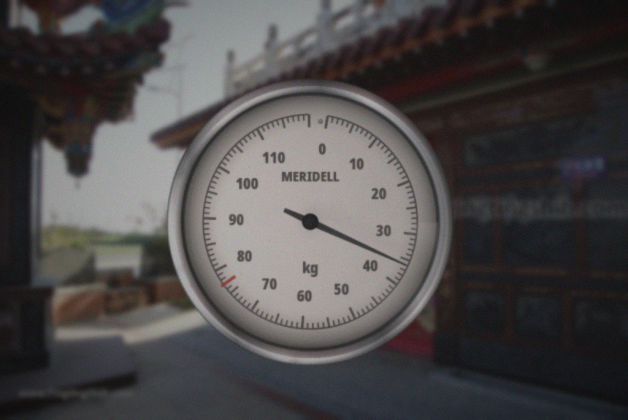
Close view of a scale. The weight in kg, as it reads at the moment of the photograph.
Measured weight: 36 kg
